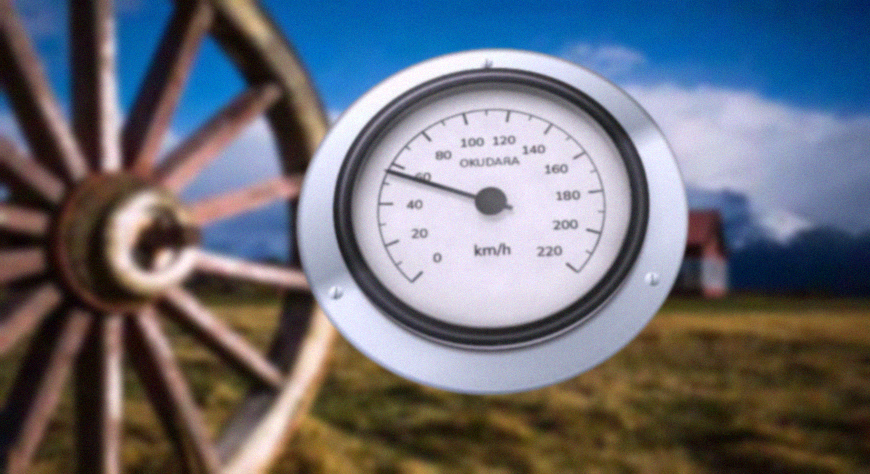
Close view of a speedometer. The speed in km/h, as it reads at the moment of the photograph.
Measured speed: 55 km/h
